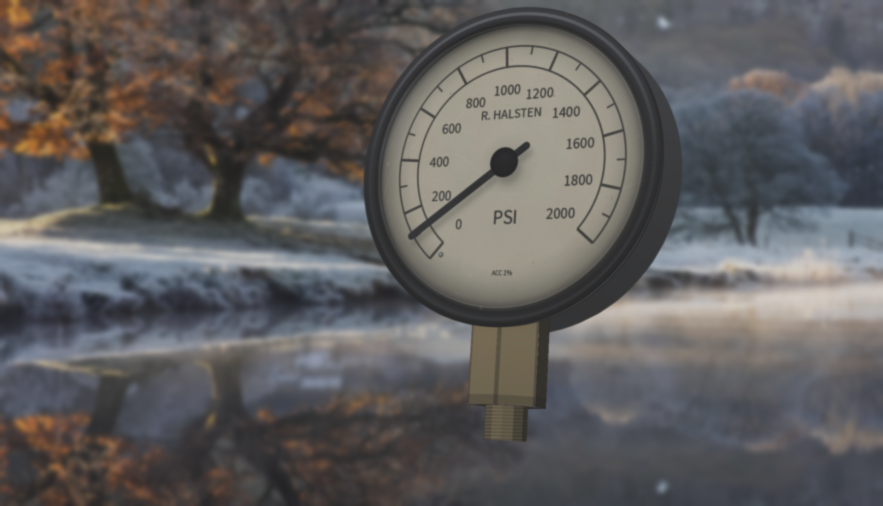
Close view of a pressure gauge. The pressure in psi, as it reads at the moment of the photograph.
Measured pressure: 100 psi
